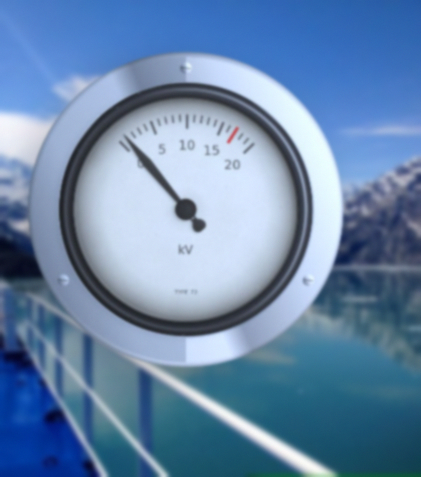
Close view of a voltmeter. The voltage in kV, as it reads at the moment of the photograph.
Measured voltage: 1 kV
